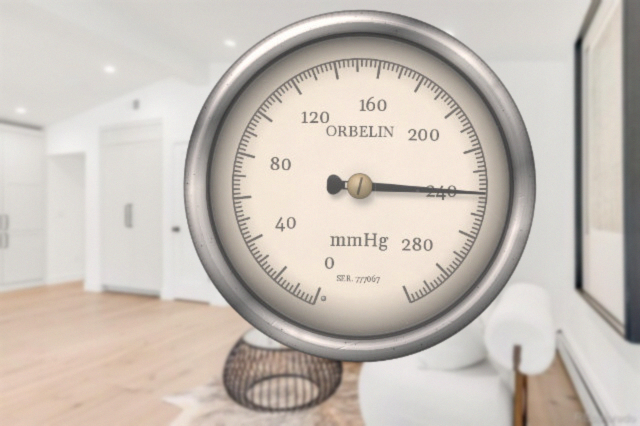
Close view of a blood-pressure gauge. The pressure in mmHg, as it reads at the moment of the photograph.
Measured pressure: 240 mmHg
